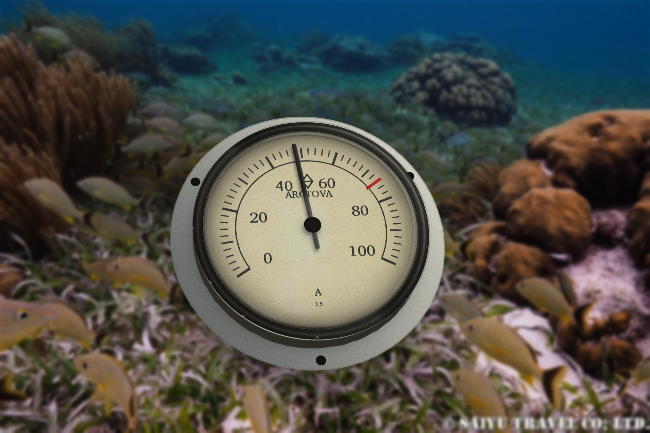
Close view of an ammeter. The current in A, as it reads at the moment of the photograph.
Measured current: 48 A
